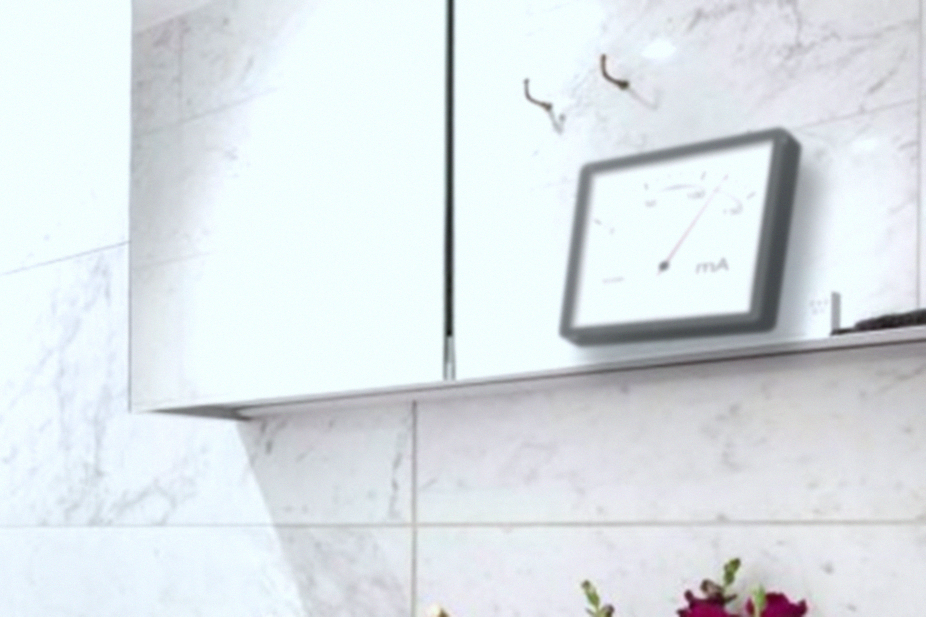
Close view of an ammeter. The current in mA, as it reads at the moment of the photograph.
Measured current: 120 mA
